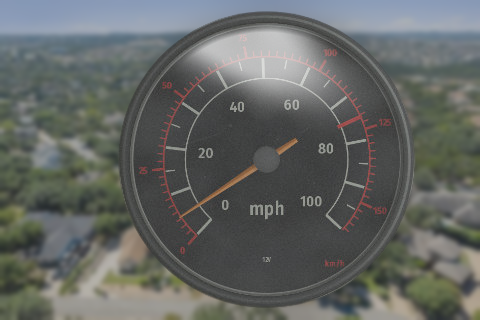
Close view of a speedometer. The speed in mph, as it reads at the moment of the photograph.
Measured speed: 5 mph
